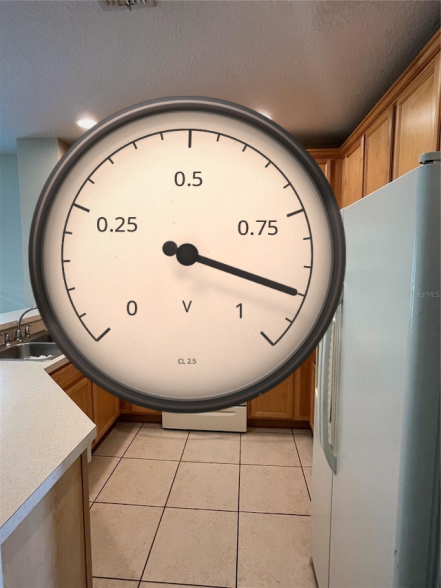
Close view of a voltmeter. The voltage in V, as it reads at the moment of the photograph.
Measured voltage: 0.9 V
